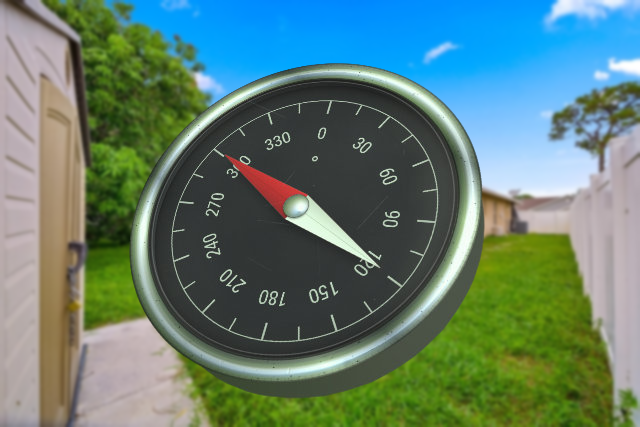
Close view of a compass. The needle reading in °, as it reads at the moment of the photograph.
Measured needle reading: 300 °
